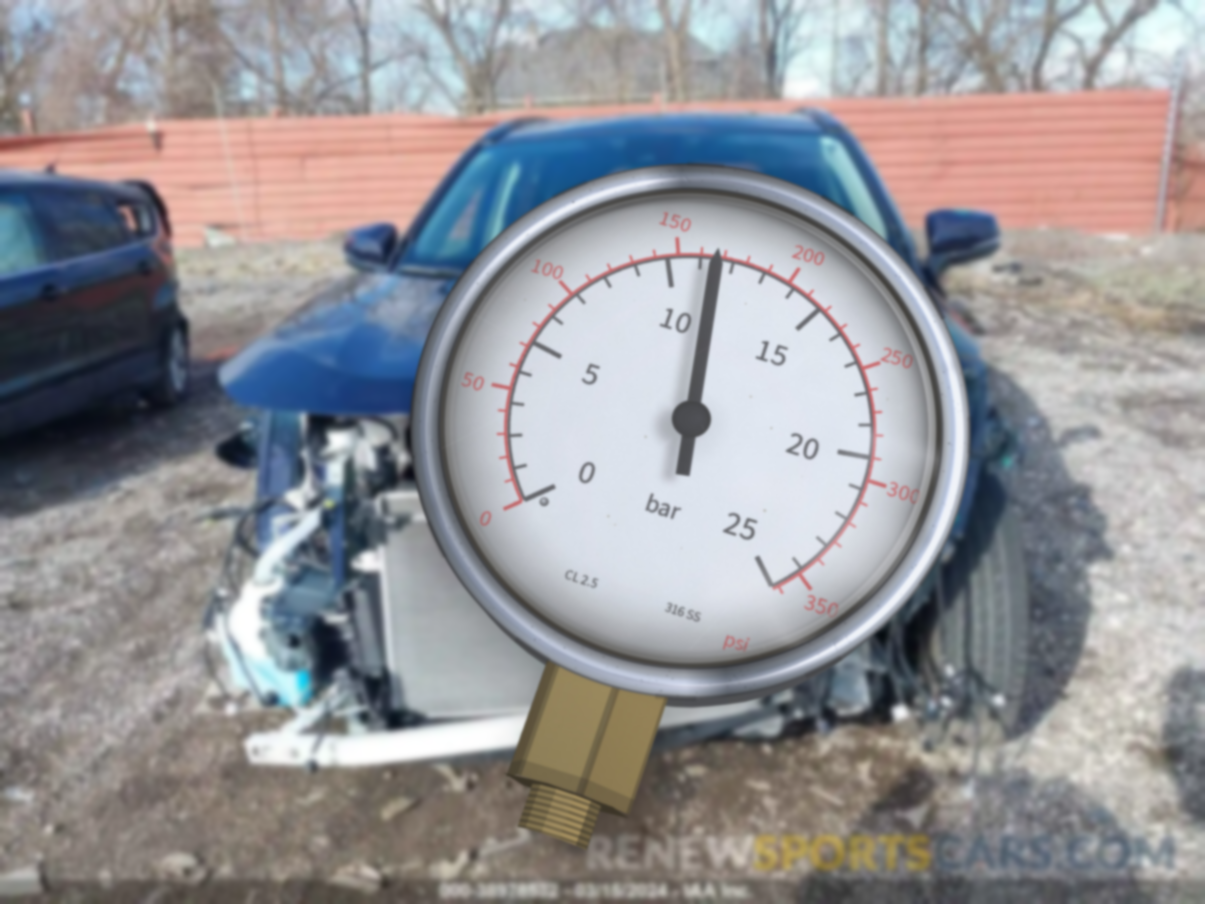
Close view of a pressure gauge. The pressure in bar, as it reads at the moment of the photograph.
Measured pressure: 11.5 bar
